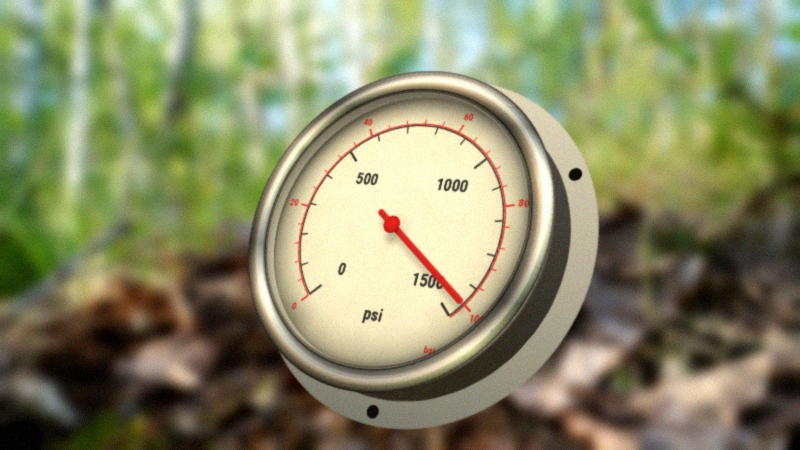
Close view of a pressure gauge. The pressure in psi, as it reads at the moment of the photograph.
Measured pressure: 1450 psi
